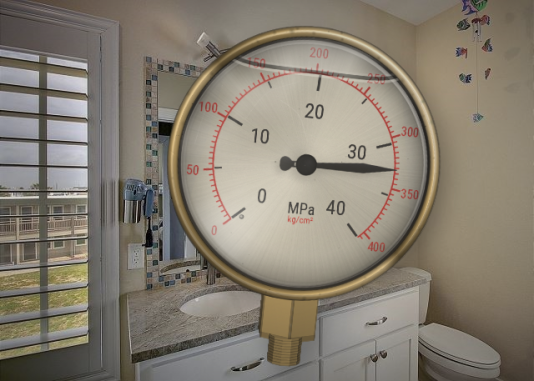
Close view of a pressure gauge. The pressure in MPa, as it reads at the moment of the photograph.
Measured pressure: 32.5 MPa
